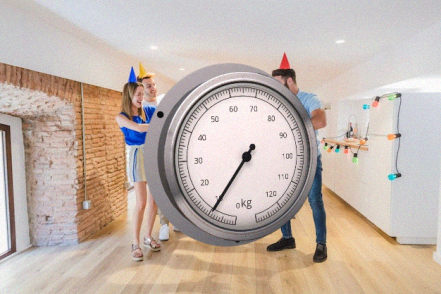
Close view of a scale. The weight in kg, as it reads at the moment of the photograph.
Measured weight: 10 kg
